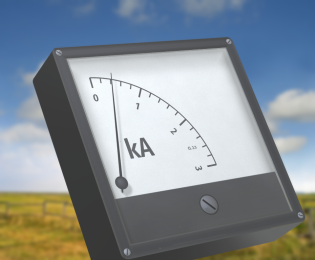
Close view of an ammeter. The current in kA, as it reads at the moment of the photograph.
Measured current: 0.4 kA
